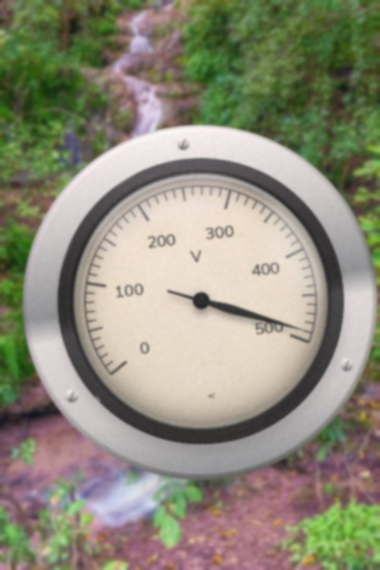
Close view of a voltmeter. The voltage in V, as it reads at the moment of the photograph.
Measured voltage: 490 V
